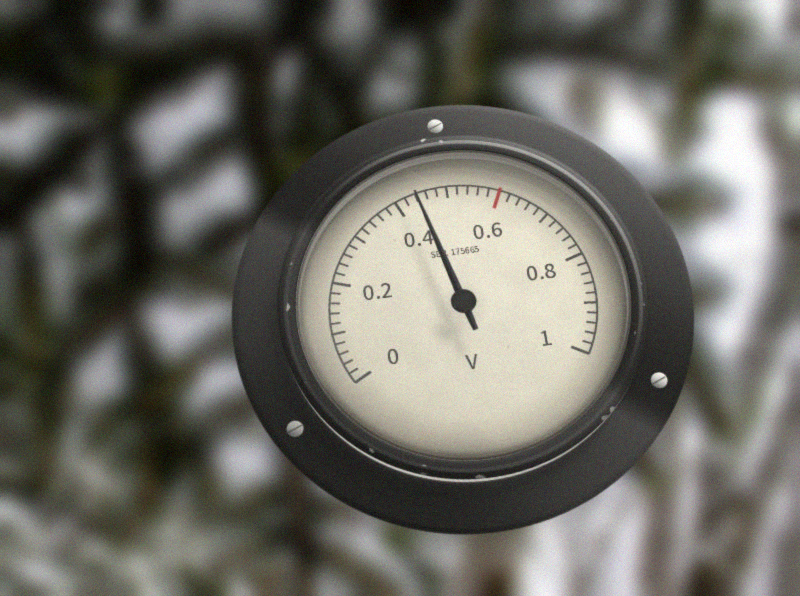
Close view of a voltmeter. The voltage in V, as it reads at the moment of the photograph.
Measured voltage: 0.44 V
